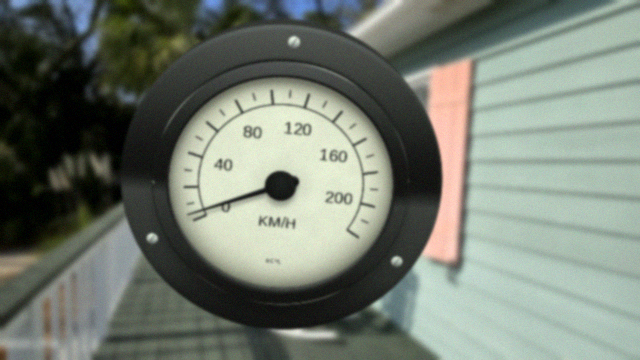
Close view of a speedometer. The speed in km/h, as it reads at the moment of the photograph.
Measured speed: 5 km/h
